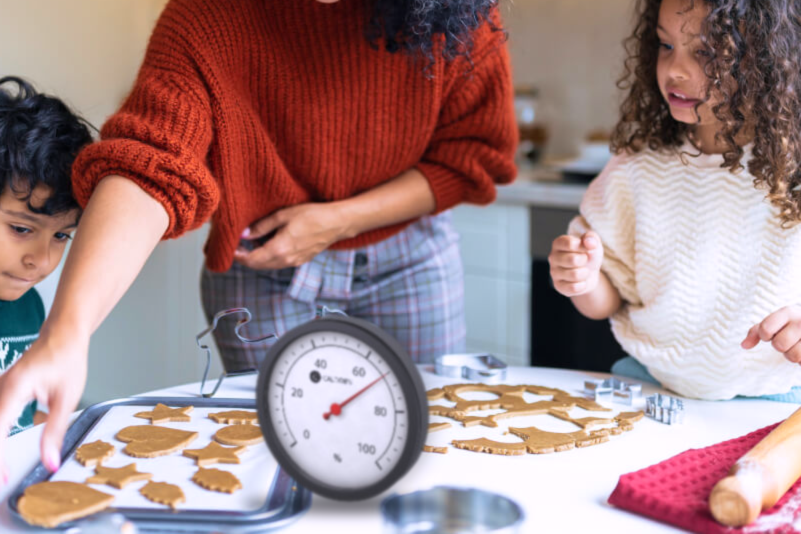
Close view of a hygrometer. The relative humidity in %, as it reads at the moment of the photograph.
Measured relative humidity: 68 %
